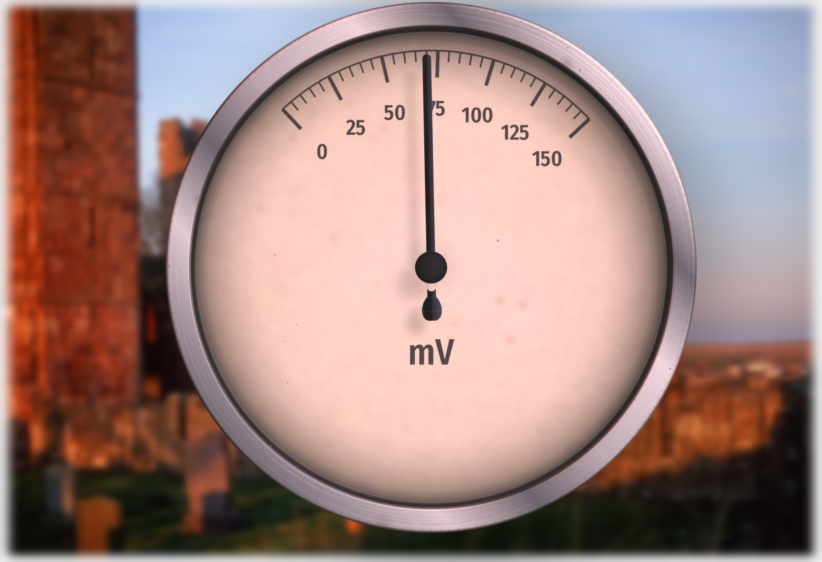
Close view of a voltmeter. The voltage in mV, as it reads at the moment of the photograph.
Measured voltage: 70 mV
